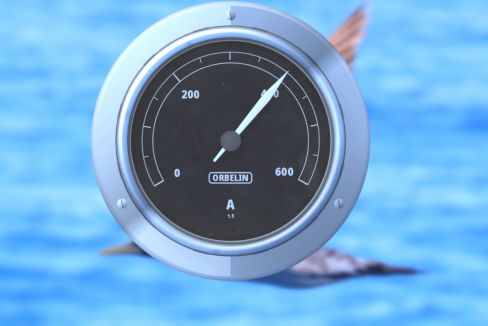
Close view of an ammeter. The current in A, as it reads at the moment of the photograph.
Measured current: 400 A
